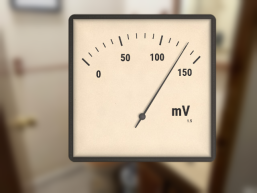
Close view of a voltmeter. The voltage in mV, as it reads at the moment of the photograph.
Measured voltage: 130 mV
